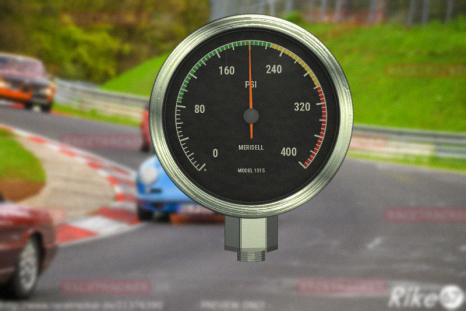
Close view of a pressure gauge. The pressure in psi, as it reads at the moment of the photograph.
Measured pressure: 200 psi
